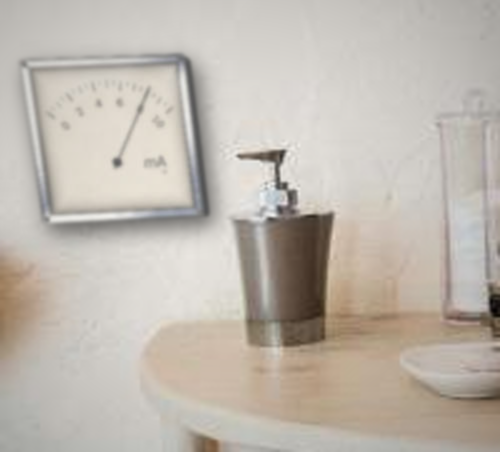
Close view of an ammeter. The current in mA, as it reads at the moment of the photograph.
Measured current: 8 mA
